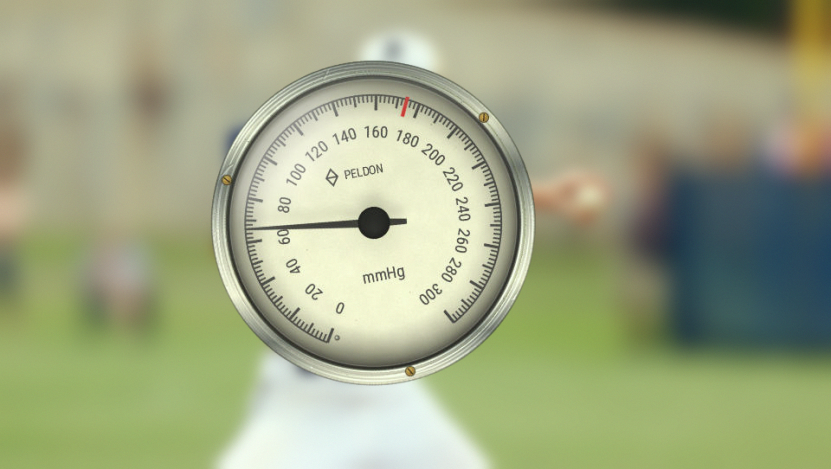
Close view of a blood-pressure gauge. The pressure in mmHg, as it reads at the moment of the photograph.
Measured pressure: 66 mmHg
